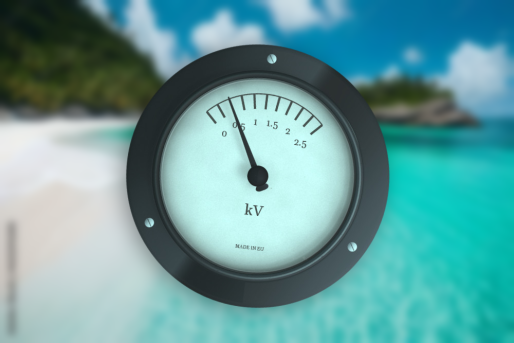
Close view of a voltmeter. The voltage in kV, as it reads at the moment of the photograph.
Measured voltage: 0.5 kV
